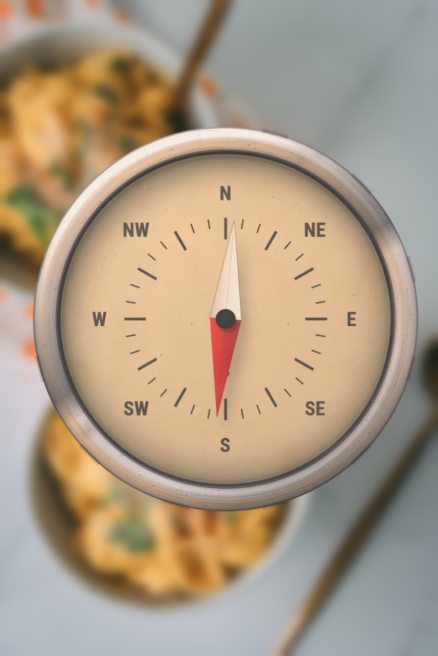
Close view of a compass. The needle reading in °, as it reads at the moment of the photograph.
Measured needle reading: 185 °
